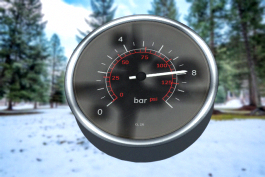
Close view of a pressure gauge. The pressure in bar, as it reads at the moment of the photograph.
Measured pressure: 8 bar
